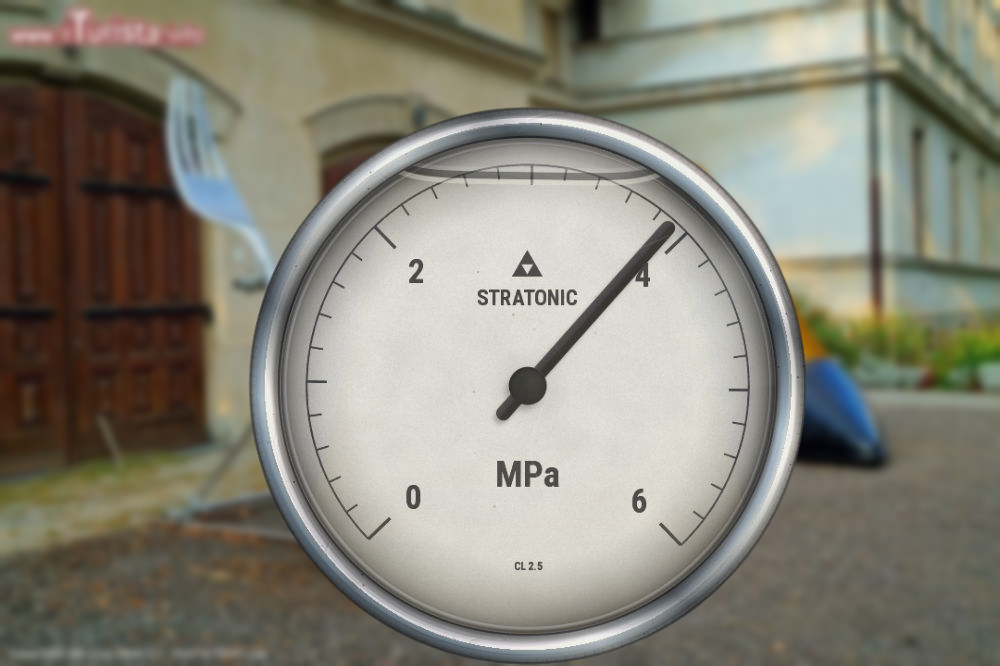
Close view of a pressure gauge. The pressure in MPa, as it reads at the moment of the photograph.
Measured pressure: 3.9 MPa
